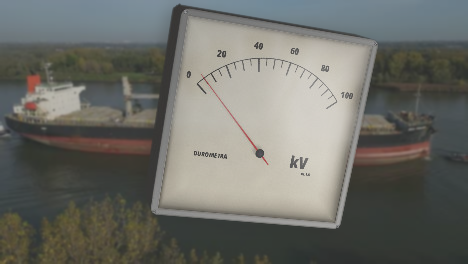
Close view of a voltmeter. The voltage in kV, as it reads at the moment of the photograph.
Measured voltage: 5 kV
